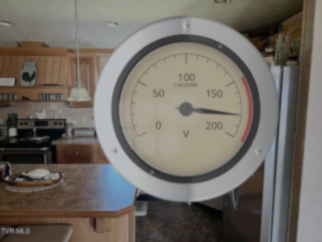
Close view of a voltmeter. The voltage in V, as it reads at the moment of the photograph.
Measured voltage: 180 V
